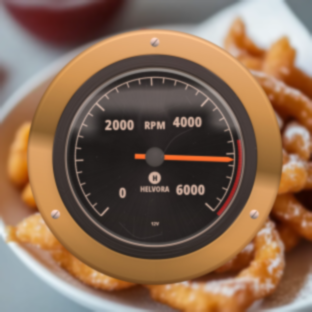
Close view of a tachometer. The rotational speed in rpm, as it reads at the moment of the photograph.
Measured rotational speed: 5100 rpm
